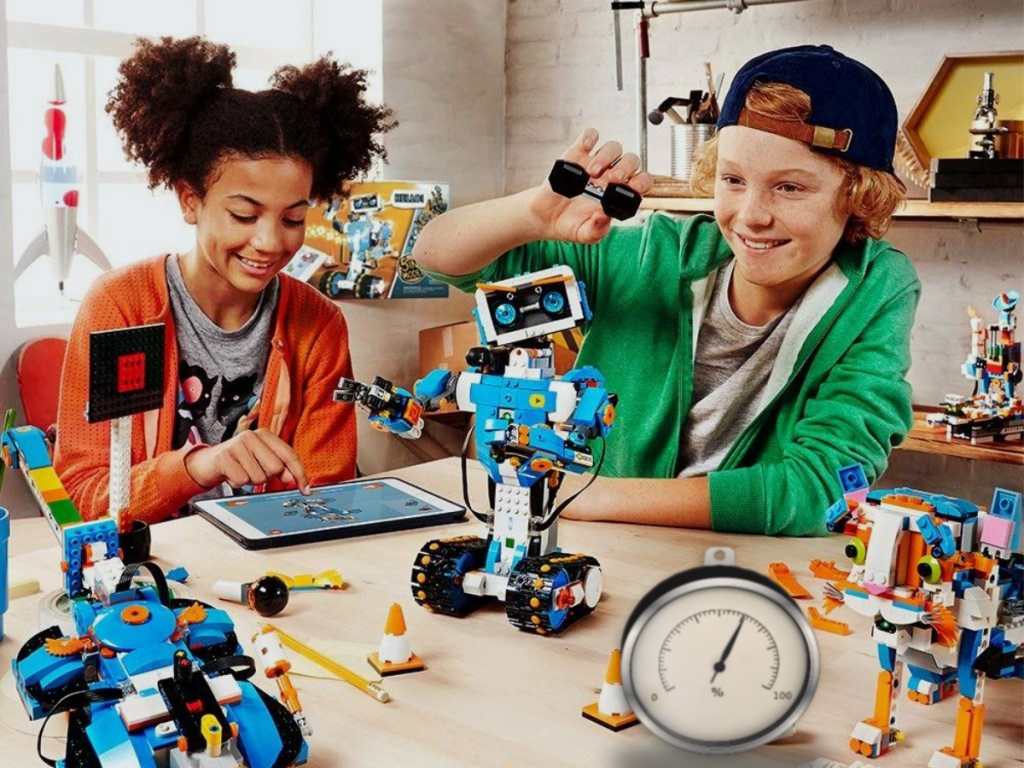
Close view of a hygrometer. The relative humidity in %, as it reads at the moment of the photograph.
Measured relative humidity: 60 %
